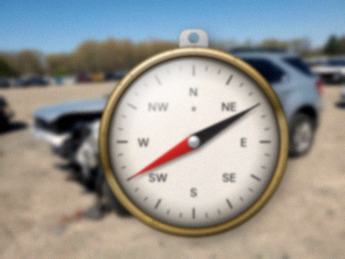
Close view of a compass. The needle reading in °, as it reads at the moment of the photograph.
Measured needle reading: 240 °
